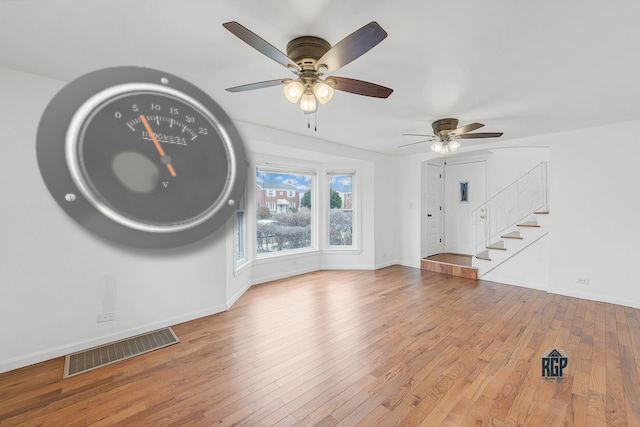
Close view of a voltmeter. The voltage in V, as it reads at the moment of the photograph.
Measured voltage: 5 V
